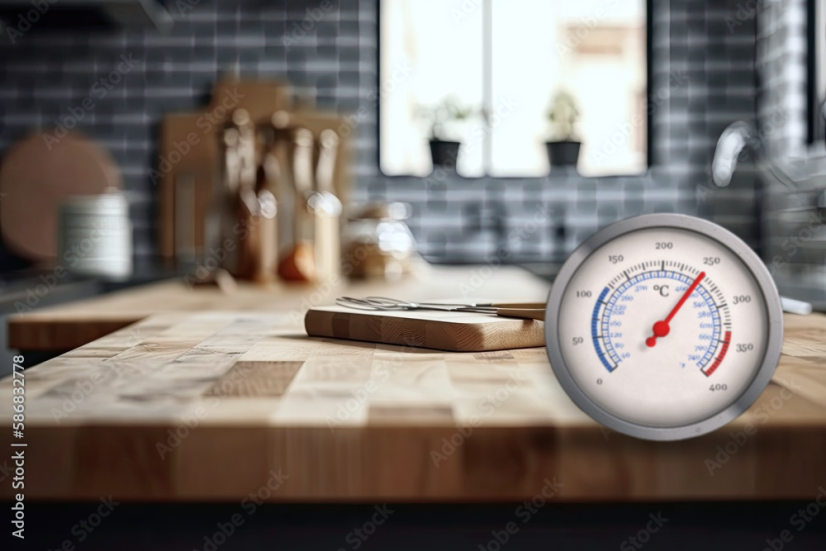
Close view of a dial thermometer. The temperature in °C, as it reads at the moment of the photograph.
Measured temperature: 250 °C
